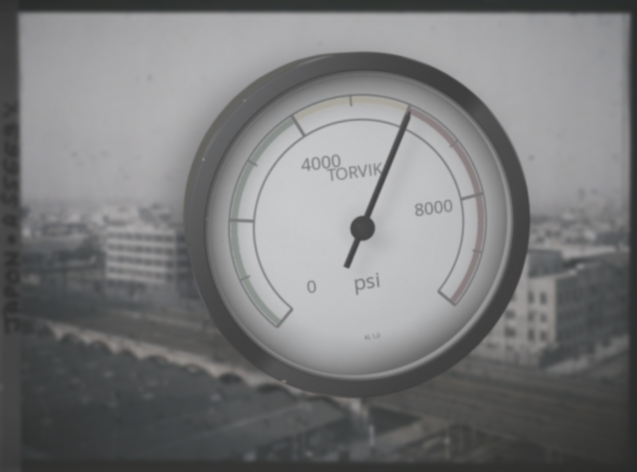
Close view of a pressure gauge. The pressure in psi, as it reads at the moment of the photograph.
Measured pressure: 6000 psi
